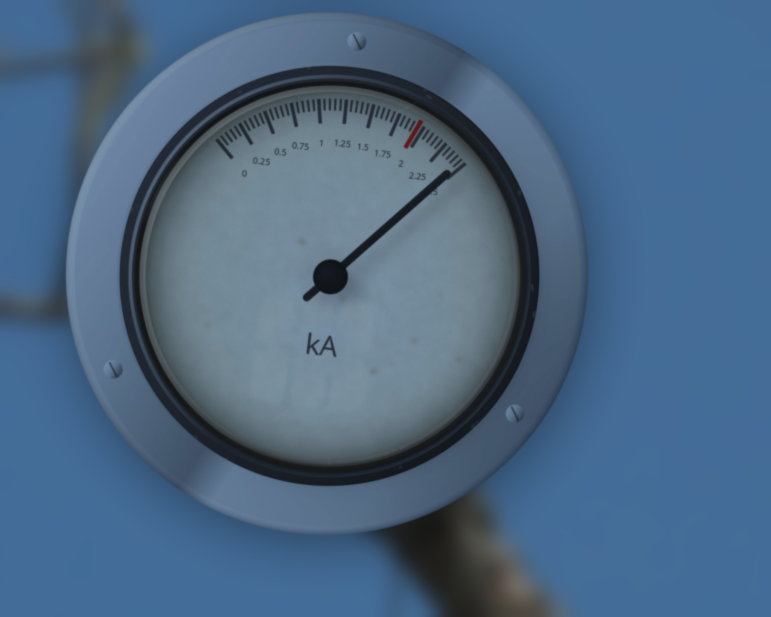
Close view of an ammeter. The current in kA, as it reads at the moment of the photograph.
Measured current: 2.45 kA
